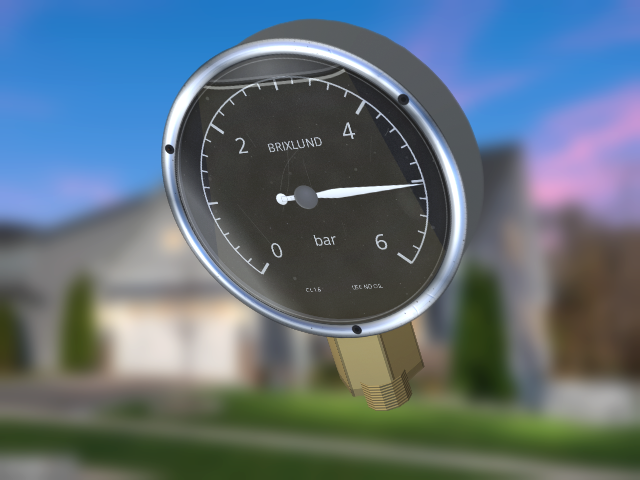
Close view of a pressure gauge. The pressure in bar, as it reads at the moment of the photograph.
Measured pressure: 5 bar
